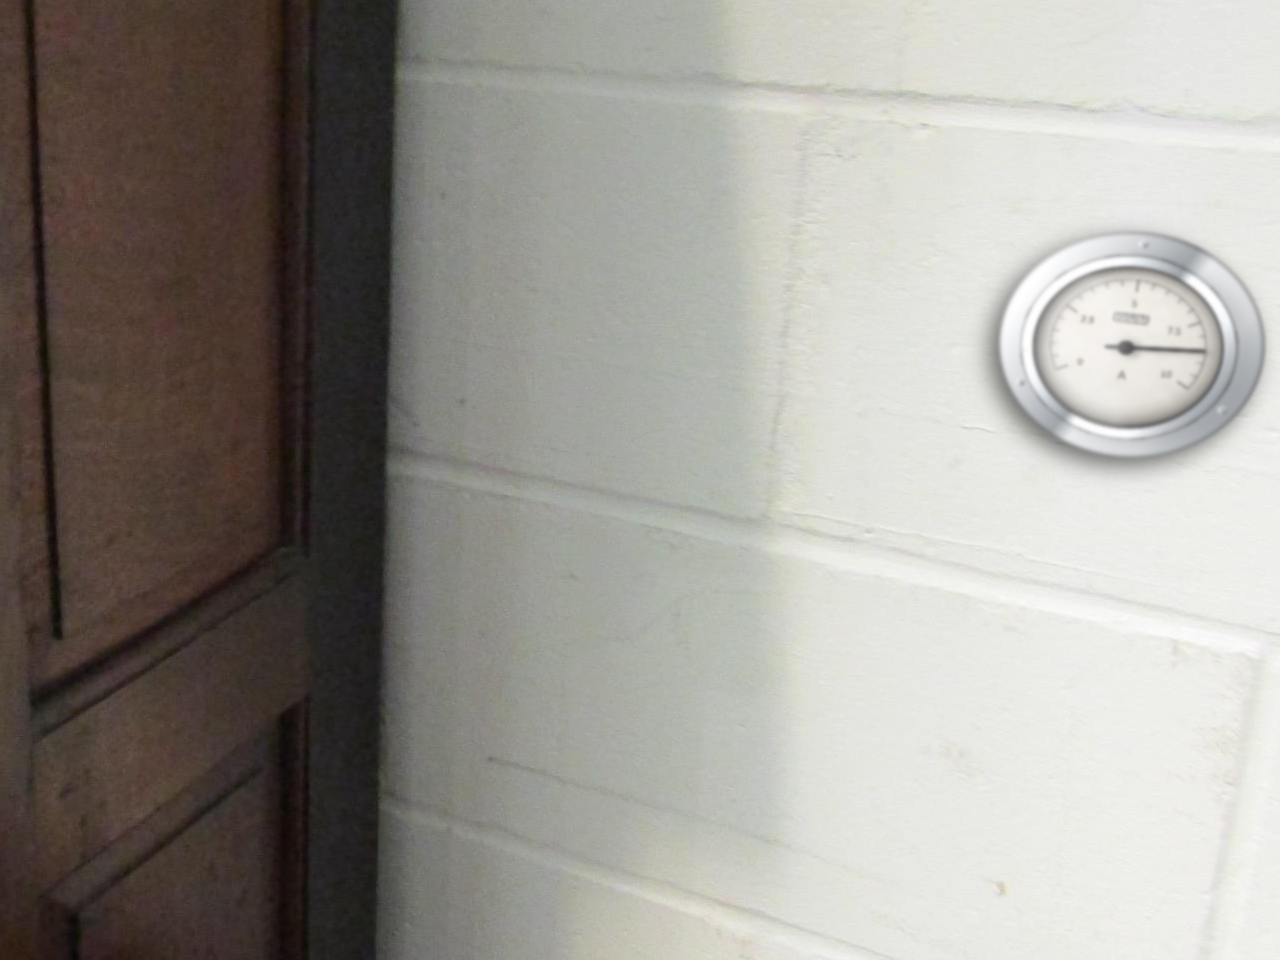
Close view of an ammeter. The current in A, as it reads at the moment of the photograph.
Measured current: 8.5 A
